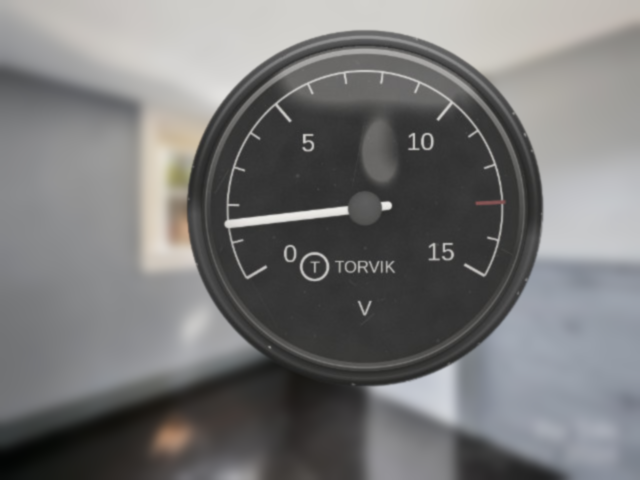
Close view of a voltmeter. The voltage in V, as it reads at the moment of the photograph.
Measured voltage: 1.5 V
